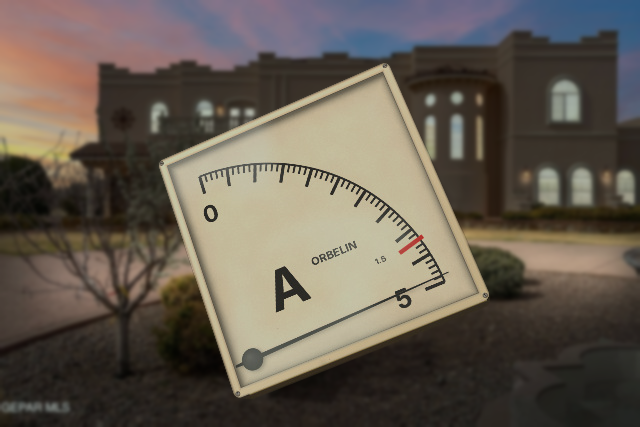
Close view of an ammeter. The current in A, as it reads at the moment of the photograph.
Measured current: 4.9 A
